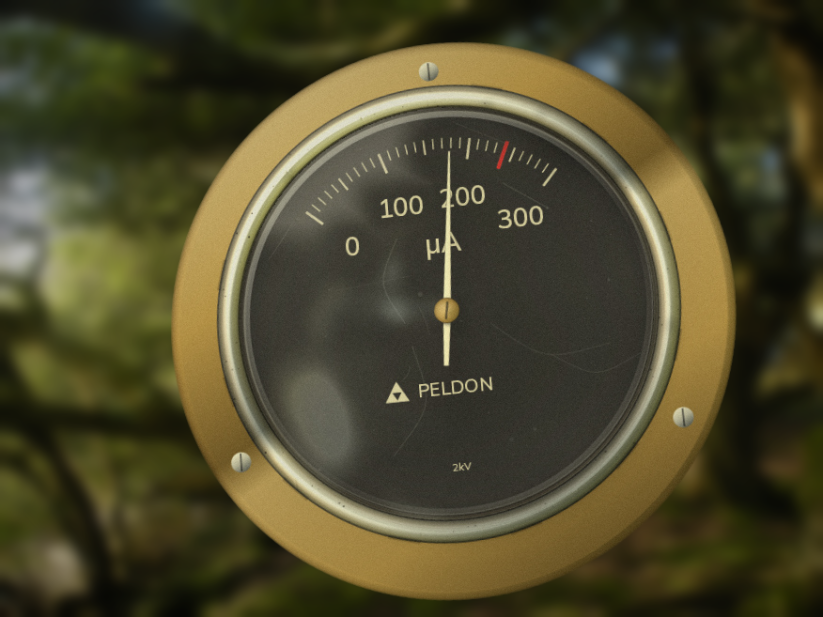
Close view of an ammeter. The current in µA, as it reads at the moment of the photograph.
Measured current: 180 µA
